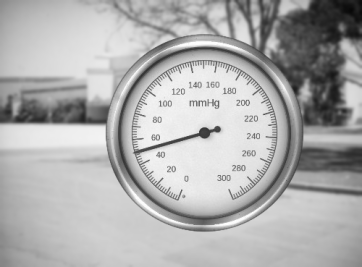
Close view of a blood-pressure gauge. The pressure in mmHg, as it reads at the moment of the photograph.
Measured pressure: 50 mmHg
